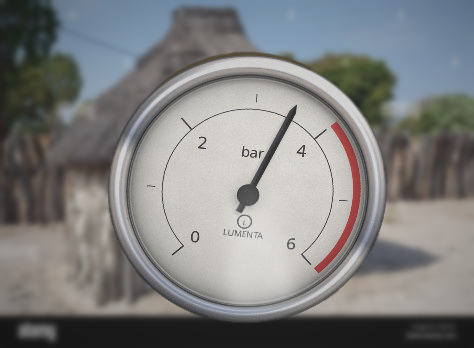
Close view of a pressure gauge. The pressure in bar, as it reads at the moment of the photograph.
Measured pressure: 3.5 bar
